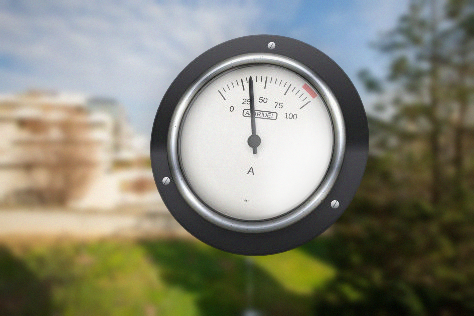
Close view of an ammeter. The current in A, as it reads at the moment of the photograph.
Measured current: 35 A
